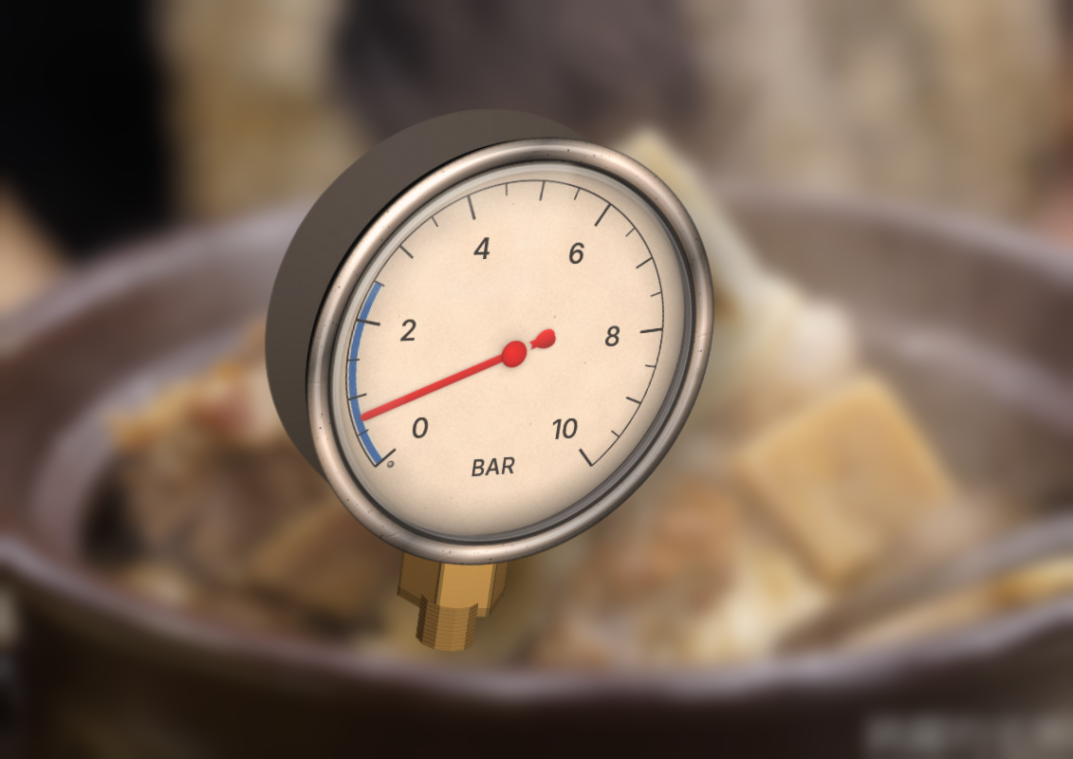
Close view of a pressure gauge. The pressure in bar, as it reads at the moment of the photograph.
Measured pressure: 0.75 bar
